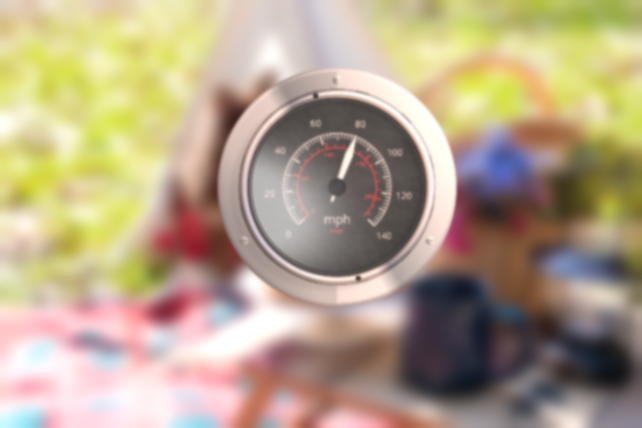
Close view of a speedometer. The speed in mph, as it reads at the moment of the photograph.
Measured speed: 80 mph
